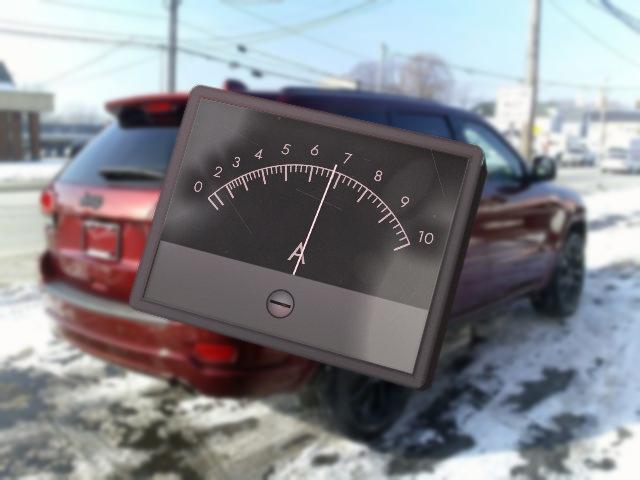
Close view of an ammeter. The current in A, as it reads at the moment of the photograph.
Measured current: 6.8 A
